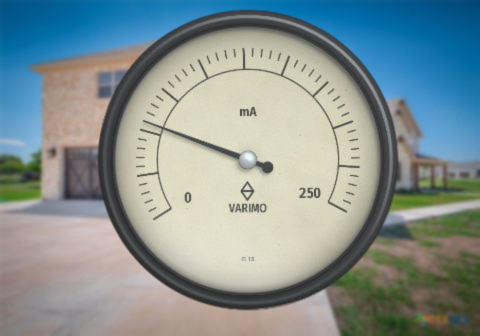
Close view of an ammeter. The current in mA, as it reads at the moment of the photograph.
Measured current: 55 mA
